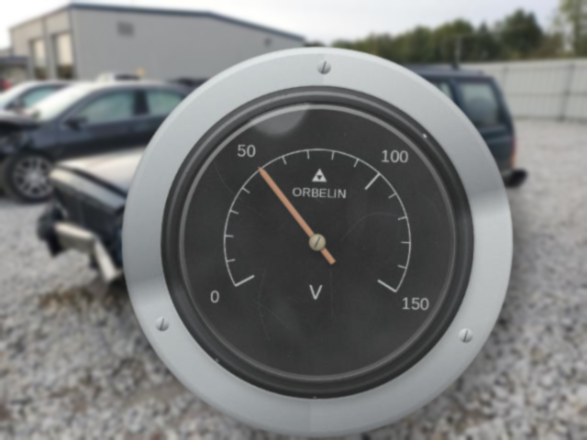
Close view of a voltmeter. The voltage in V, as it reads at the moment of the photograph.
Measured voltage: 50 V
